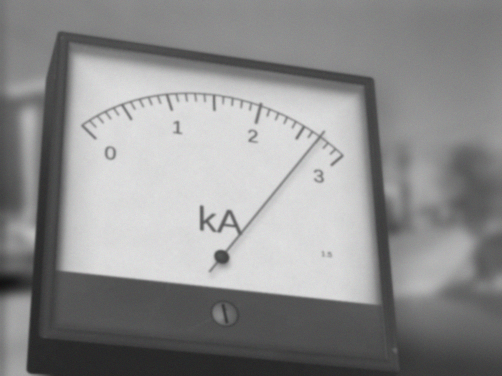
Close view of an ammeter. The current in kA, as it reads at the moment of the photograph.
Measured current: 2.7 kA
